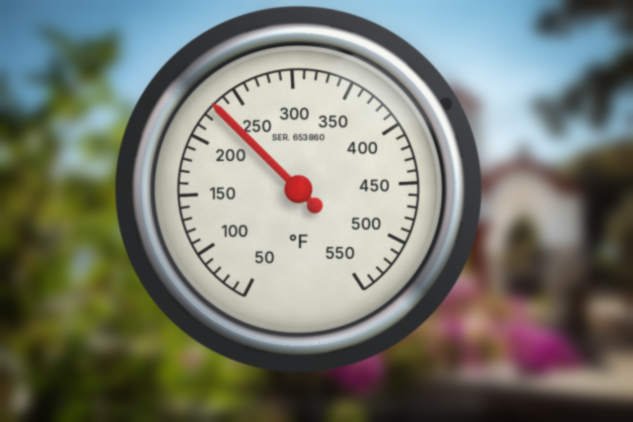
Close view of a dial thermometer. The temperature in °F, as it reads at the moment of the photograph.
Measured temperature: 230 °F
